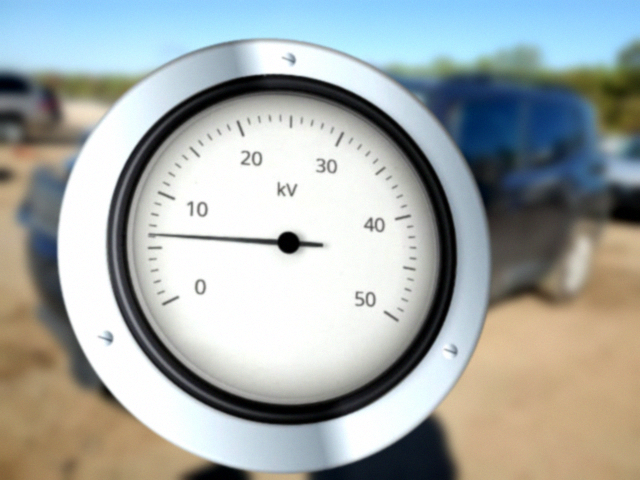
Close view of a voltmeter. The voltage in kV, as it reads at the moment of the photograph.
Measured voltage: 6 kV
